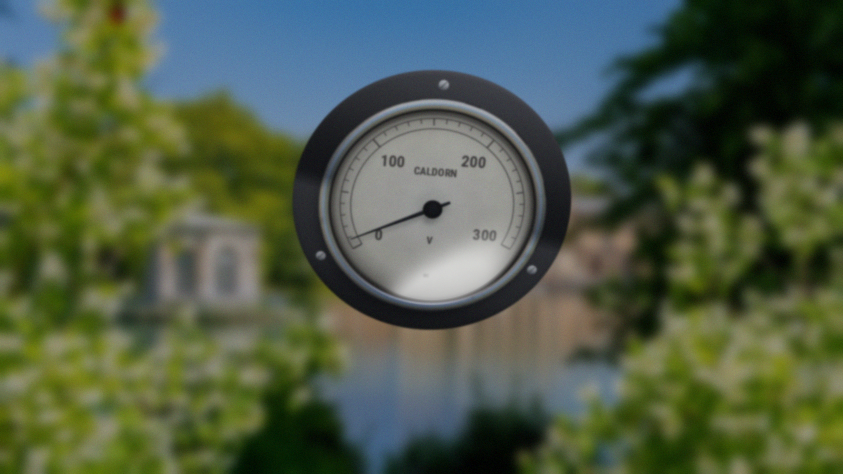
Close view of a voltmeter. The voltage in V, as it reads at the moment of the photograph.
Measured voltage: 10 V
